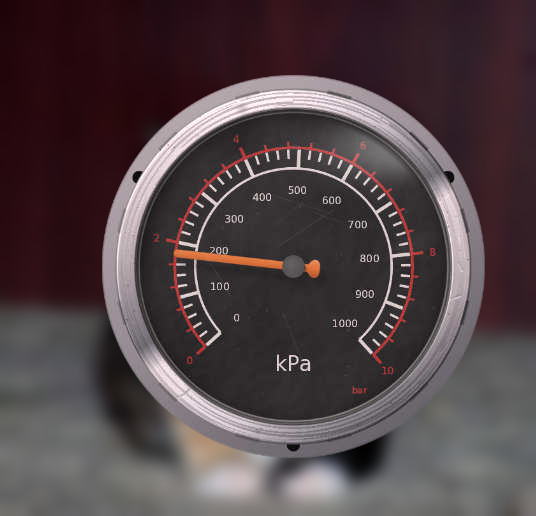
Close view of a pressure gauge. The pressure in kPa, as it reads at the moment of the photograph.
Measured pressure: 180 kPa
